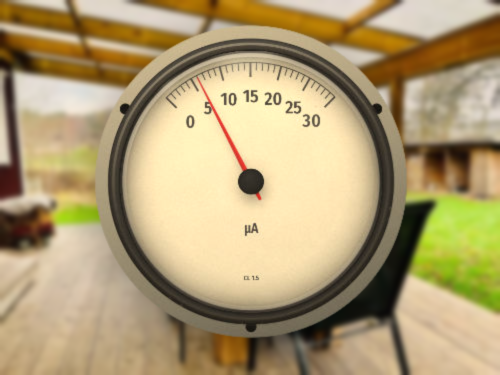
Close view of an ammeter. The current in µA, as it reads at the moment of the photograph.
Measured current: 6 µA
